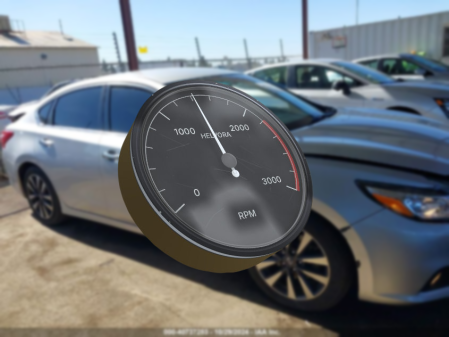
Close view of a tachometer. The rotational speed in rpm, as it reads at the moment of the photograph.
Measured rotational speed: 1400 rpm
